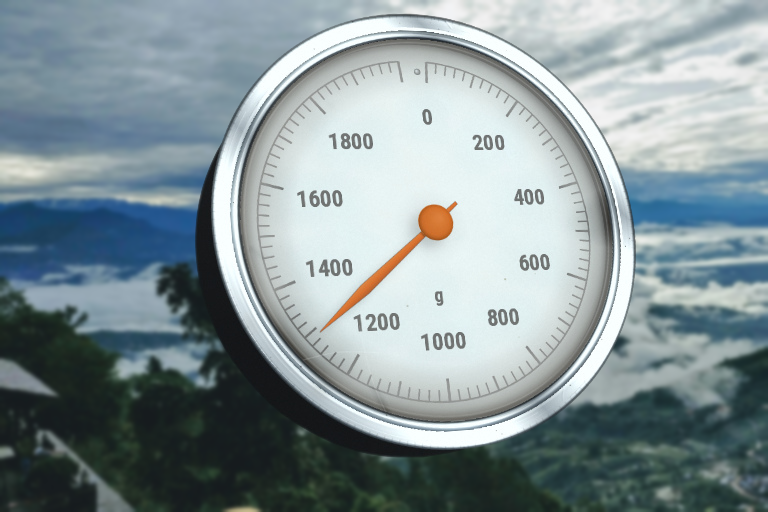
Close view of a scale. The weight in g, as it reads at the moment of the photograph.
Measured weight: 1290 g
